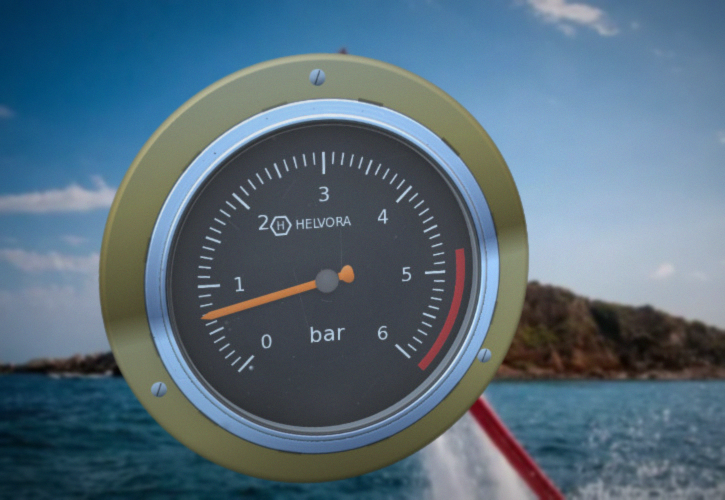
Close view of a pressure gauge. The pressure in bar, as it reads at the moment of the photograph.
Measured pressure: 0.7 bar
